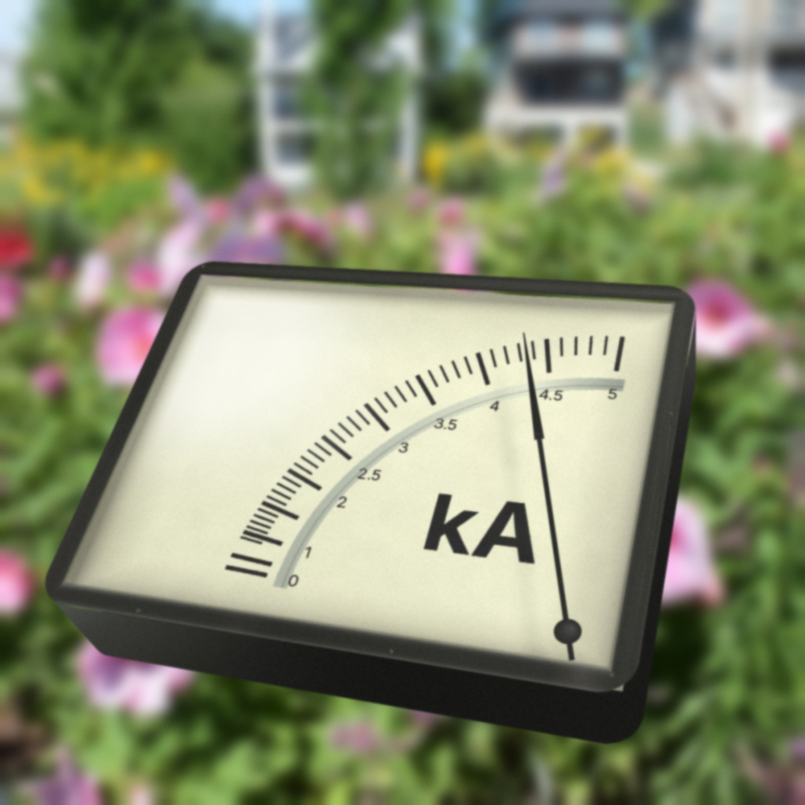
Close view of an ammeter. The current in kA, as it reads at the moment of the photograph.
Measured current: 4.35 kA
